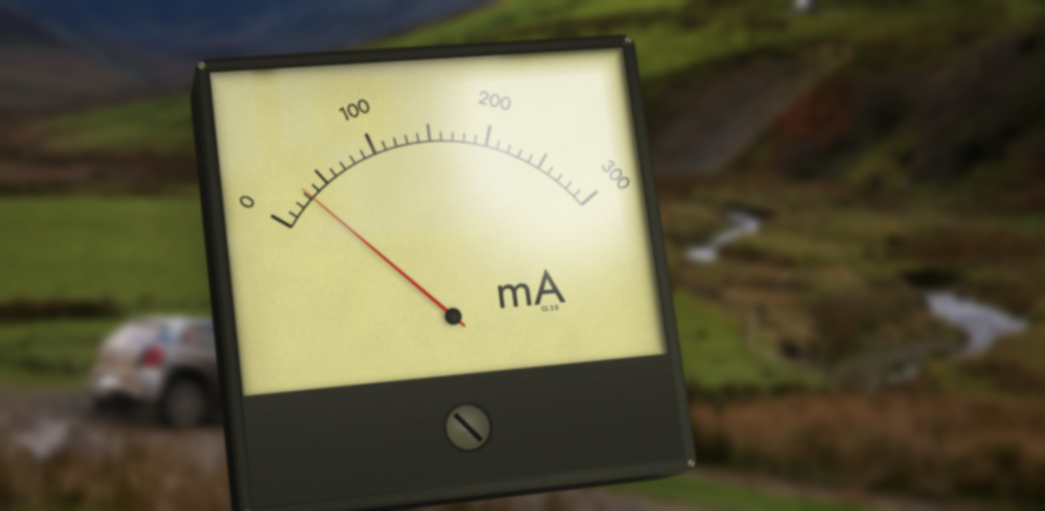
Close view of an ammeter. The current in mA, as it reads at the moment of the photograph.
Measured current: 30 mA
